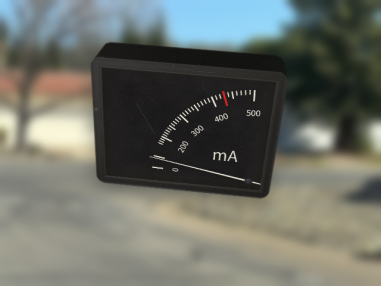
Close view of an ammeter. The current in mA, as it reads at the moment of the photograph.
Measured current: 100 mA
